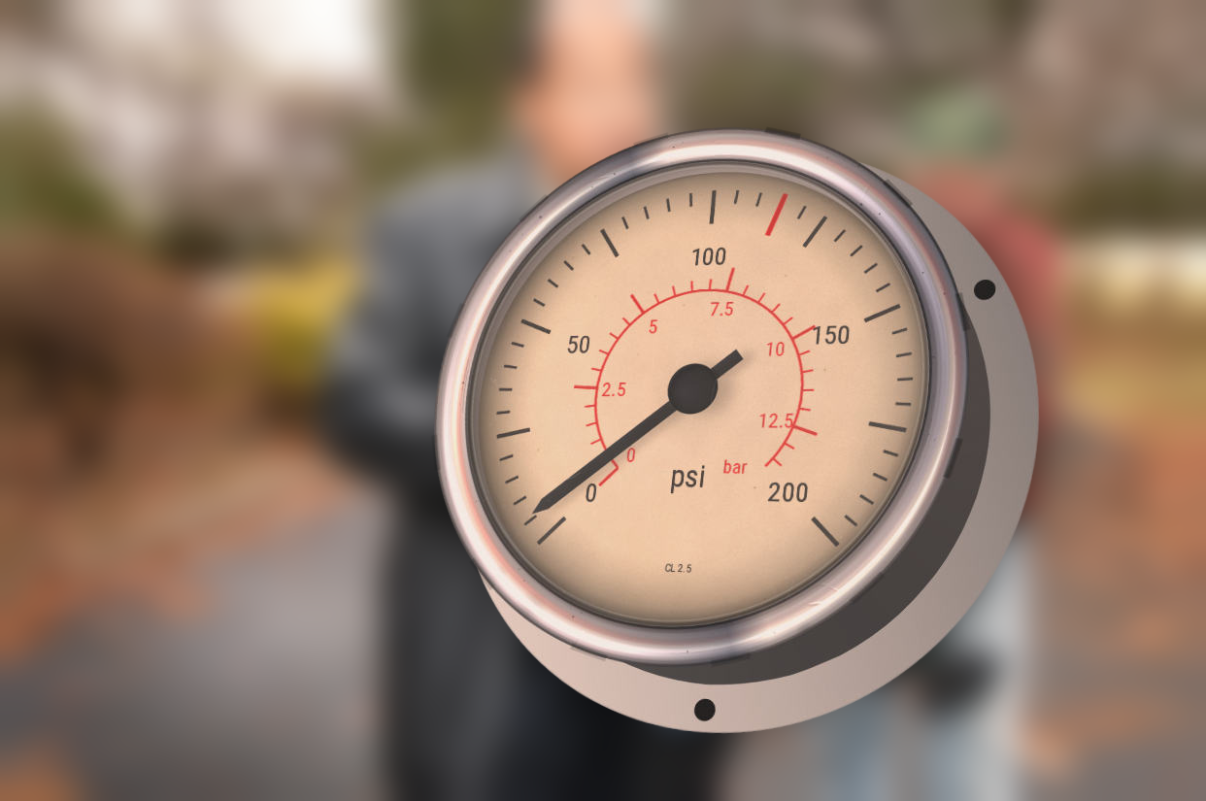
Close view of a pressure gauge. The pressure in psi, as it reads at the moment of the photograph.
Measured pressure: 5 psi
